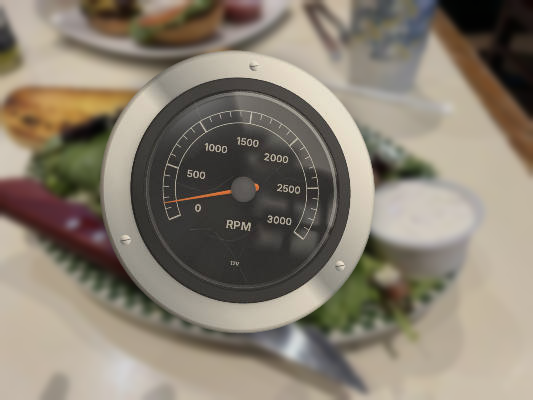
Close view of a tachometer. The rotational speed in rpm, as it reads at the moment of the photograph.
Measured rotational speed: 150 rpm
